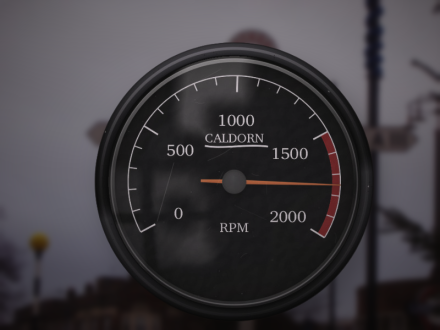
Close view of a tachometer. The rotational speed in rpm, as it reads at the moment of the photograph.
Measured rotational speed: 1750 rpm
